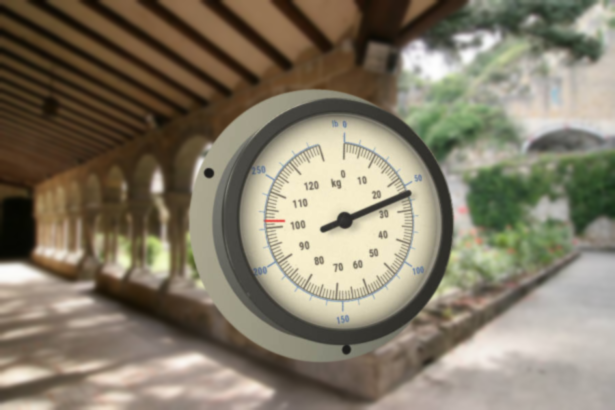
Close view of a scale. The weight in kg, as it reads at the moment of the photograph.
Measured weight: 25 kg
